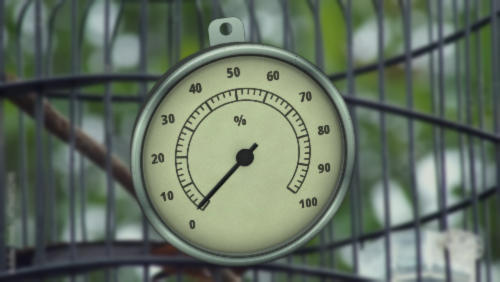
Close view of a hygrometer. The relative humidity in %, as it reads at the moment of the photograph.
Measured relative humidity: 2 %
